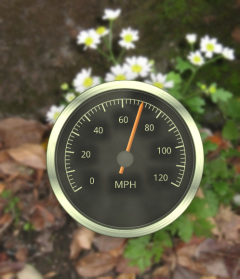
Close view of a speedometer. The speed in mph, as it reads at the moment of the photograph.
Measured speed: 70 mph
